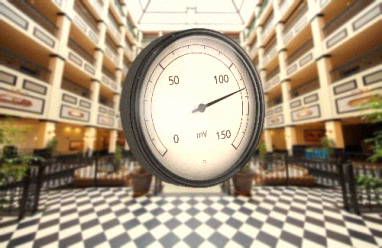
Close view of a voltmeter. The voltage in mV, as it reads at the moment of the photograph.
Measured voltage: 115 mV
